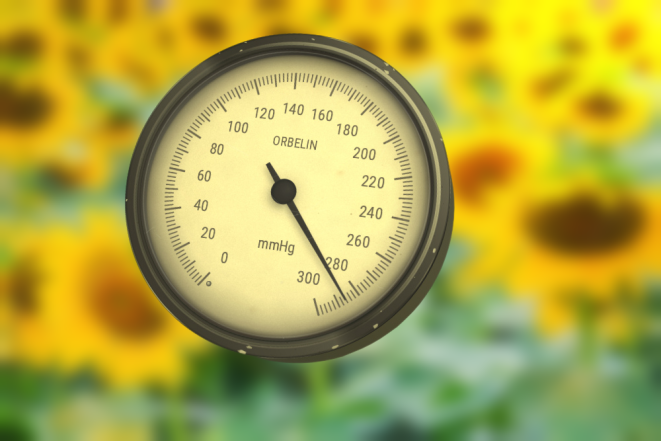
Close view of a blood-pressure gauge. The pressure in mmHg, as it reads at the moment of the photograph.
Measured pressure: 286 mmHg
